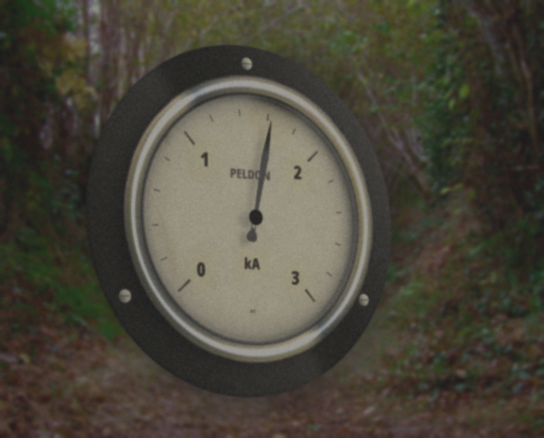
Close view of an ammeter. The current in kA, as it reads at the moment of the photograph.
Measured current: 1.6 kA
